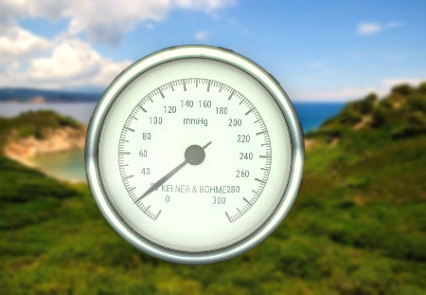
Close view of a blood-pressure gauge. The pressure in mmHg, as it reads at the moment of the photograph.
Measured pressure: 20 mmHg
